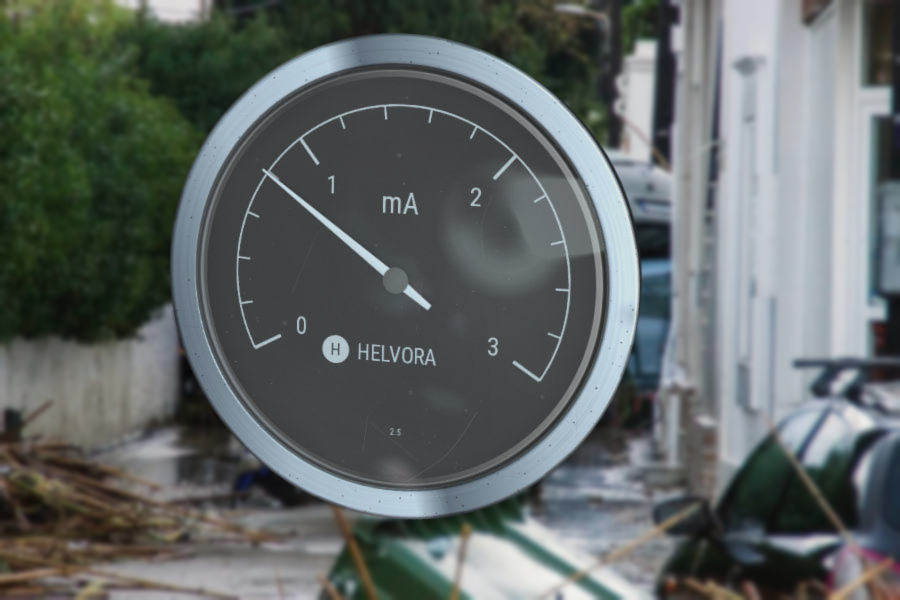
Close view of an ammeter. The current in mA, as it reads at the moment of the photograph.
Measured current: 0.8 mA
